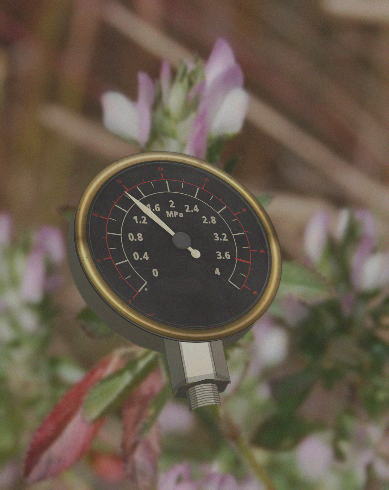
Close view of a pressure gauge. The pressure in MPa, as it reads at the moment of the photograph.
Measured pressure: 1.4 MPa
